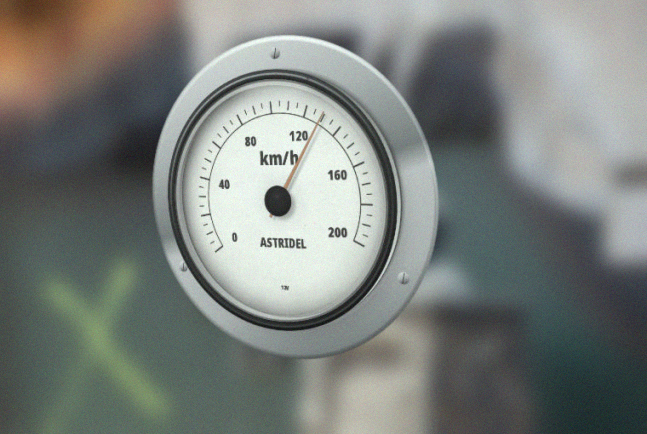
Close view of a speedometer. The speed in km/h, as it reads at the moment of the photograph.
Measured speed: 130 km/h
